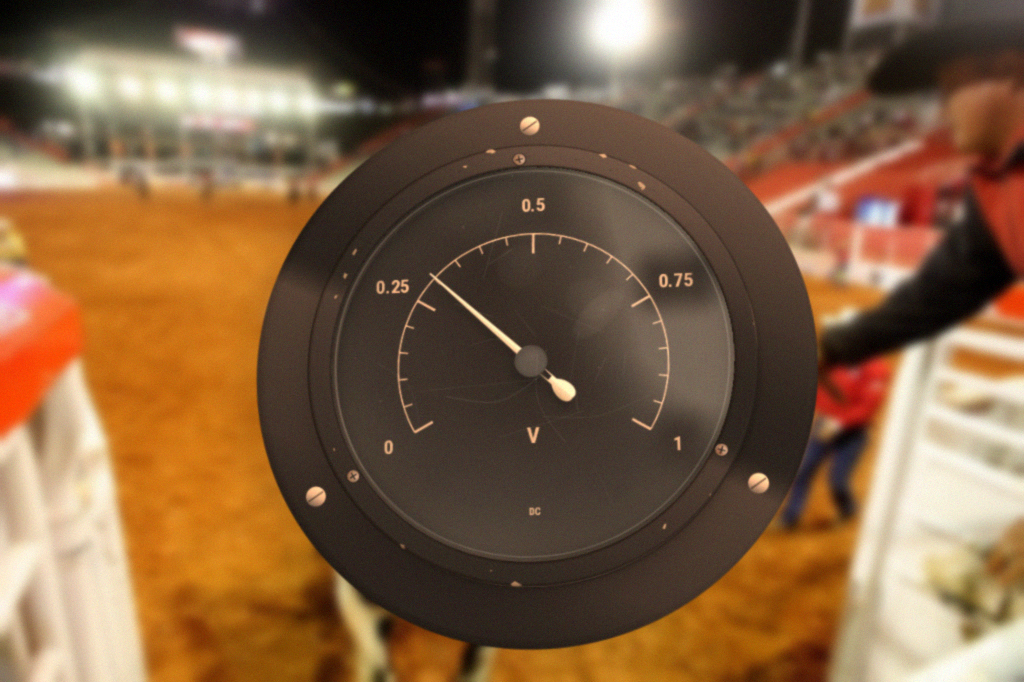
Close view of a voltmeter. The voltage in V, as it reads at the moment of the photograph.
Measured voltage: 0.3 V
